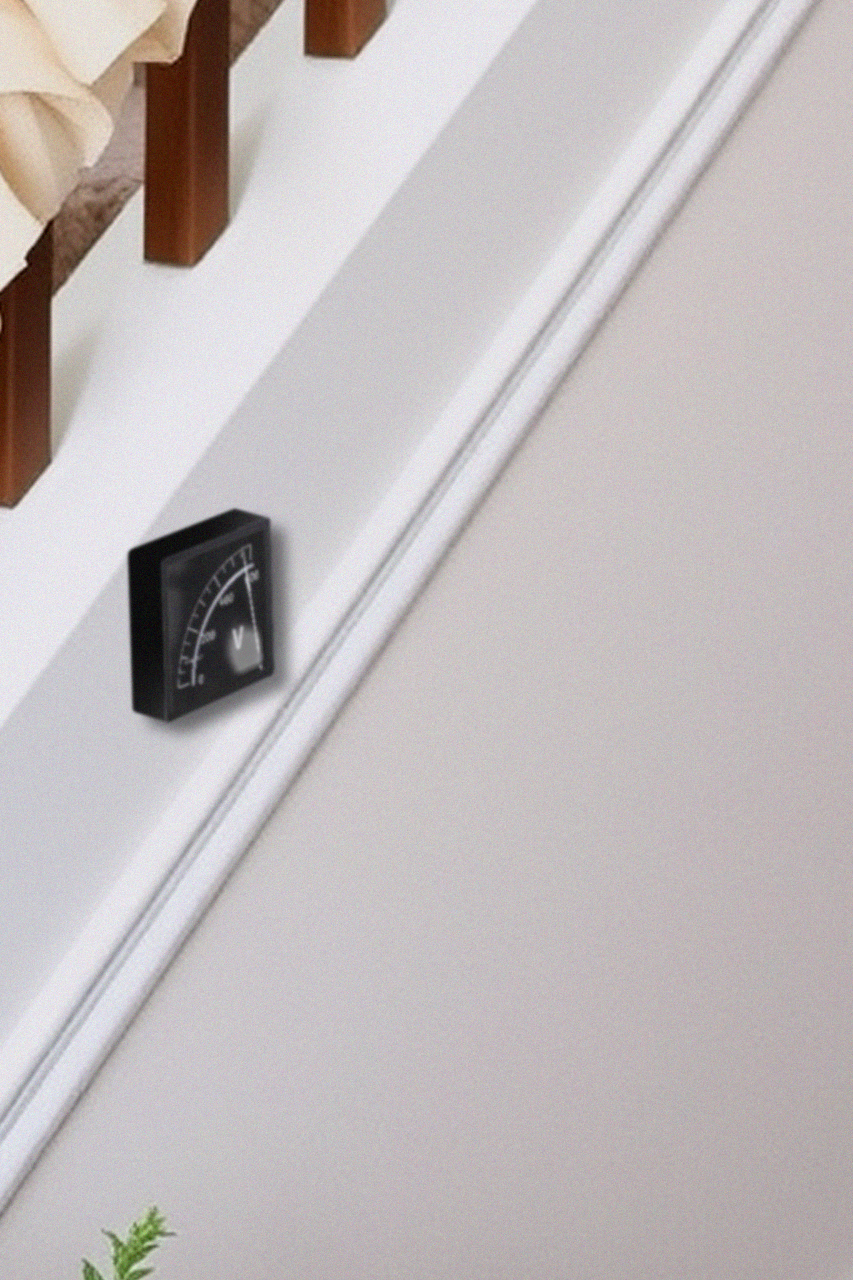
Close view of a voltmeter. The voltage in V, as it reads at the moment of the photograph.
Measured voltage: 550 V
